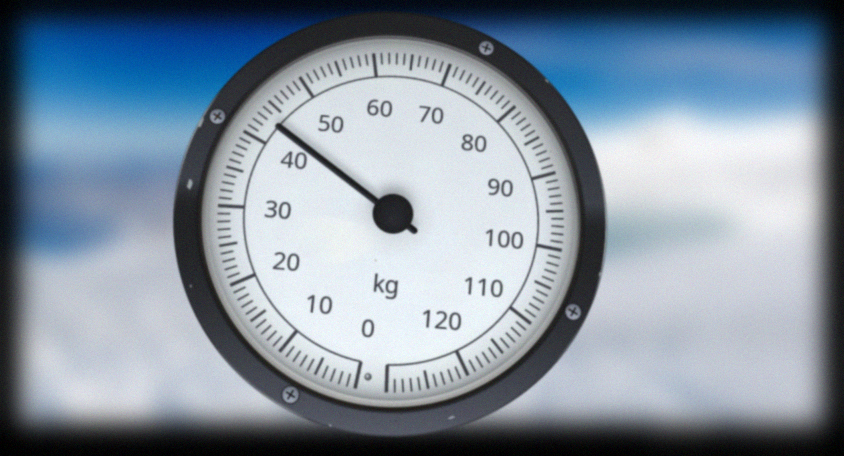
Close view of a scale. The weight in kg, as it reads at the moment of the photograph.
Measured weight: 43 kg
